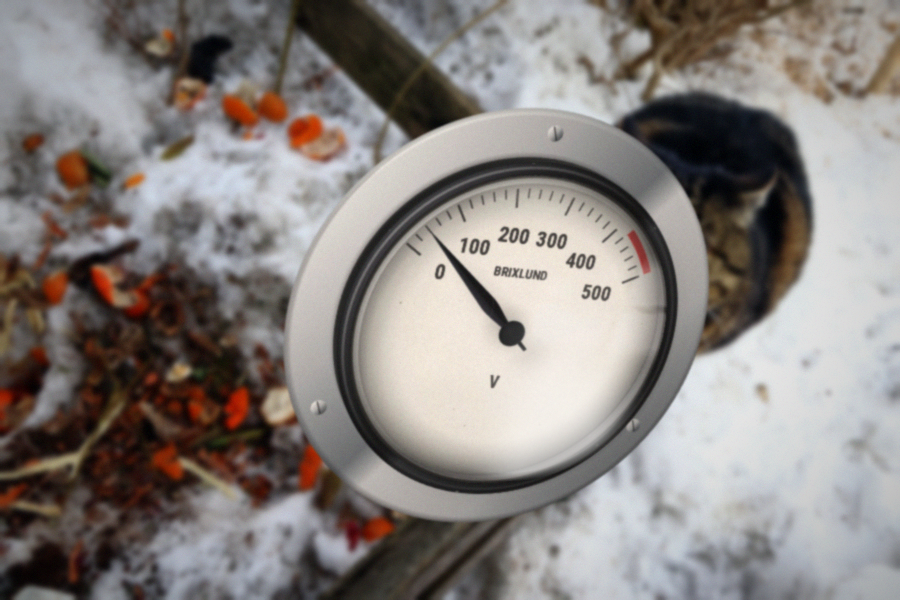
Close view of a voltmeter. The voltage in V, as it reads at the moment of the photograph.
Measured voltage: 40 V
